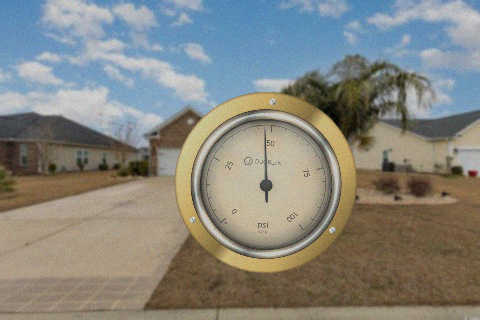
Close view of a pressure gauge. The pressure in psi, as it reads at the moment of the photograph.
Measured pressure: 47.5 psi
